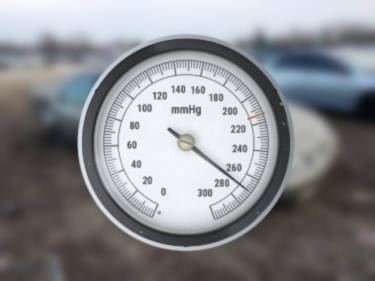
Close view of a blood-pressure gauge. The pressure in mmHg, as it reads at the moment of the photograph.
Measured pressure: 270 mmHg
